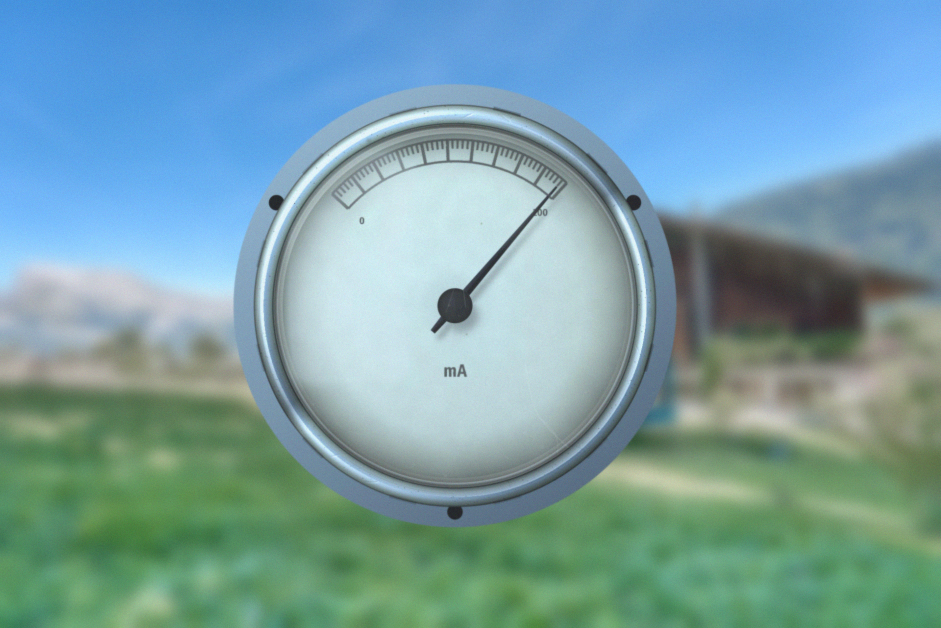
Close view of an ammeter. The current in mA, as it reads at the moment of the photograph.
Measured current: 196 mA
